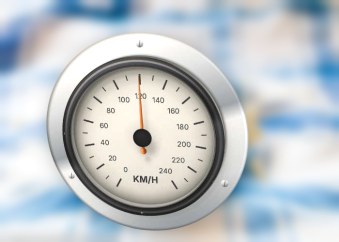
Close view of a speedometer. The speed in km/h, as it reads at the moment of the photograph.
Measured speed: 120 km/h
